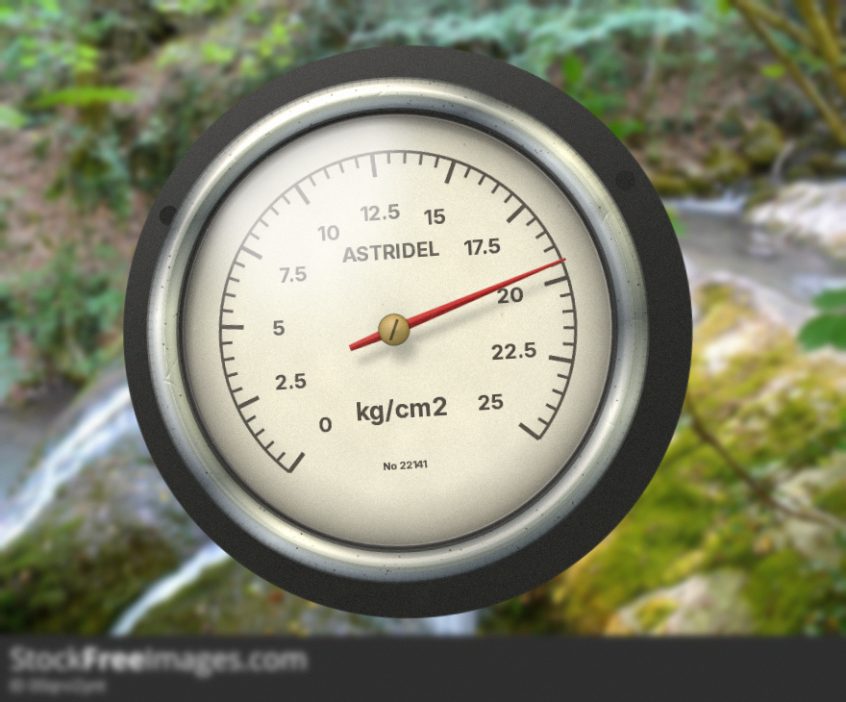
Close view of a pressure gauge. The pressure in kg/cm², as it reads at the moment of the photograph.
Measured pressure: 19.5 kg/cm²
